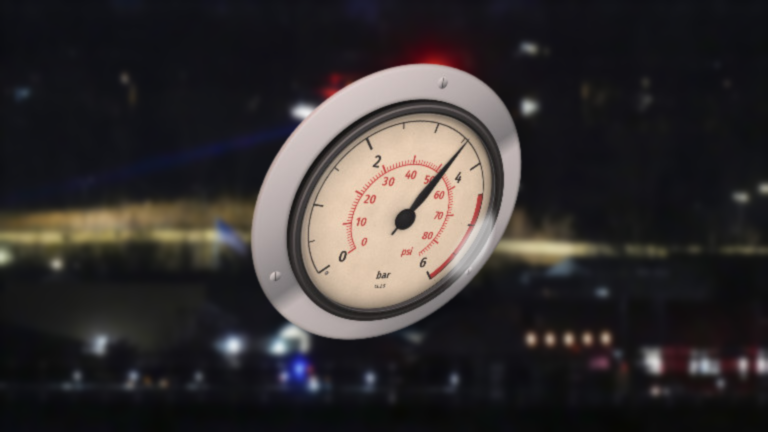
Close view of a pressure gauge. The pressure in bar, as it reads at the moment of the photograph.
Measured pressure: 3.5 bar
